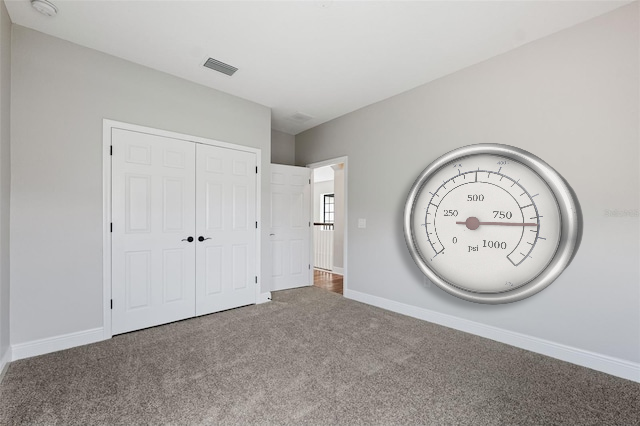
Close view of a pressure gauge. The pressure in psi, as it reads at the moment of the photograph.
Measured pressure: 825 psi
